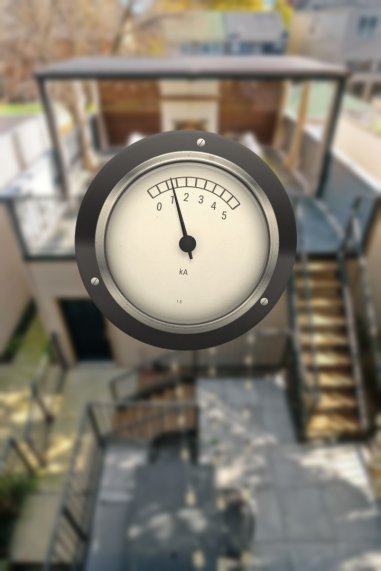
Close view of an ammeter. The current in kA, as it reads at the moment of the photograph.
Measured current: 1.25 kA
